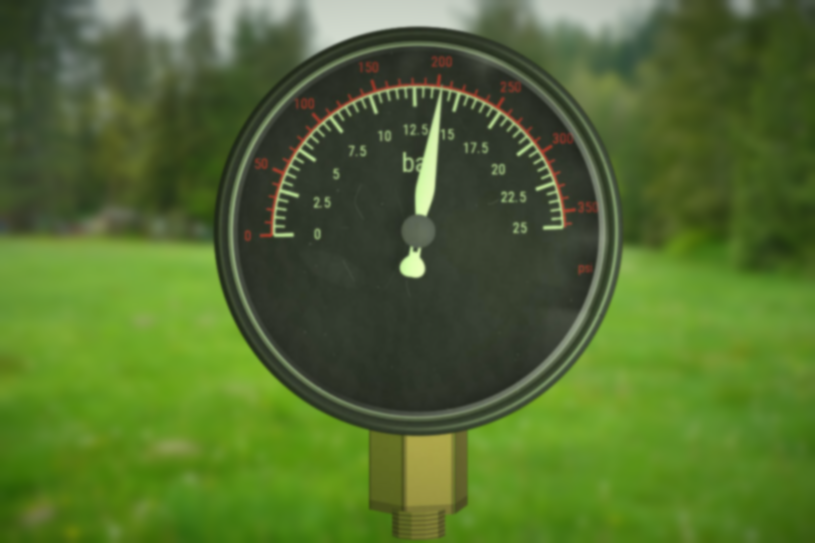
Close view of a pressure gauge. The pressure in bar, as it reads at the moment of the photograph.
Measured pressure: 14 bar
